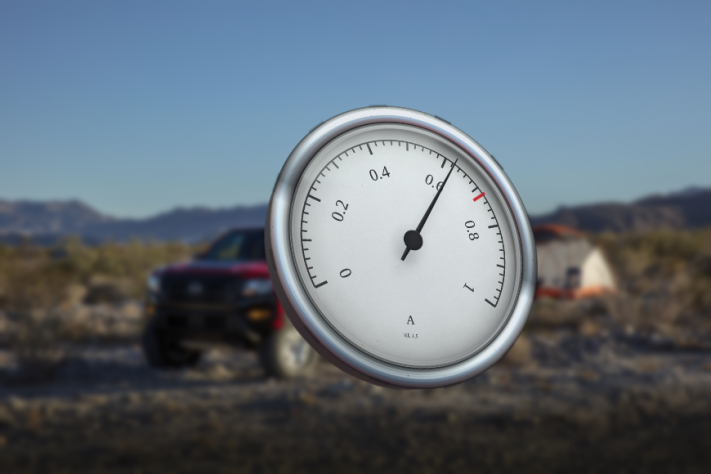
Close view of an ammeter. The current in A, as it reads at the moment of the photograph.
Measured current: 0.62 A
